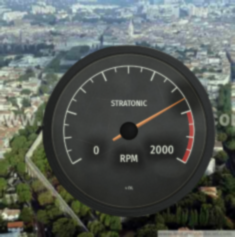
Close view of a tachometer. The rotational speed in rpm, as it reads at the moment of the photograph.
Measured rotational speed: 1500 rpm
